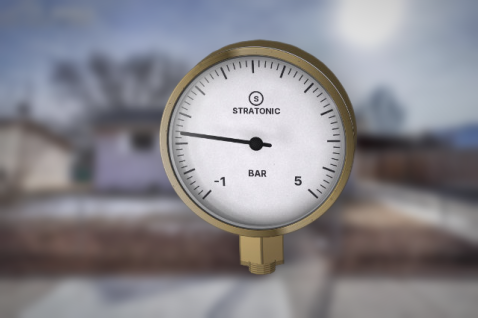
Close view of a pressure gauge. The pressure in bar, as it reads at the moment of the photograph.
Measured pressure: 0.2 bar
